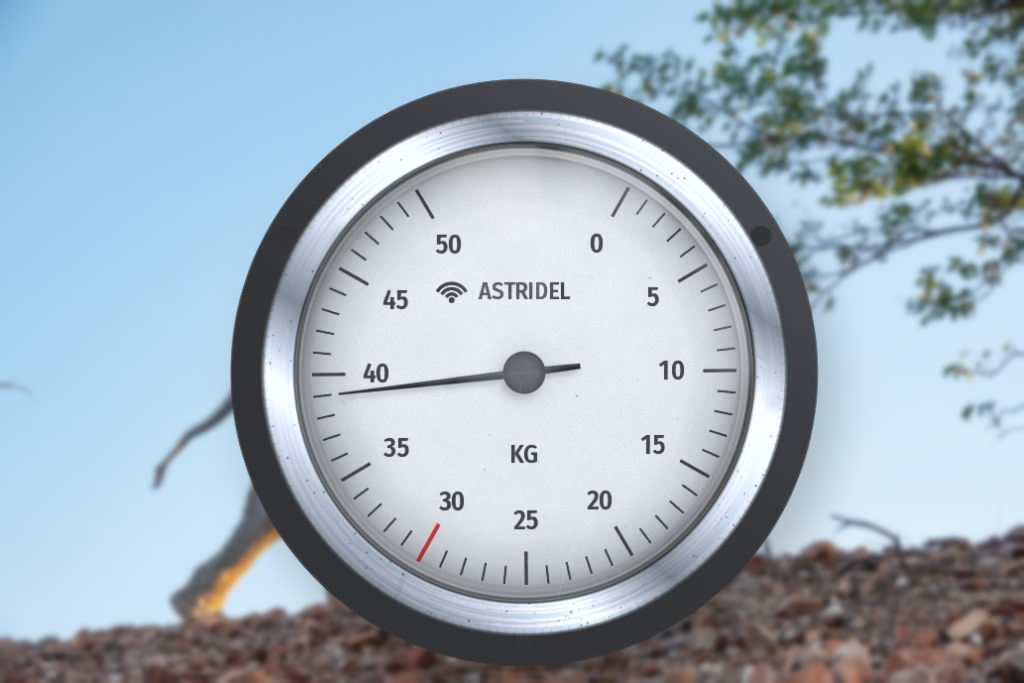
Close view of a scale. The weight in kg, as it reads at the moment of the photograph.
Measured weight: 39 kg
